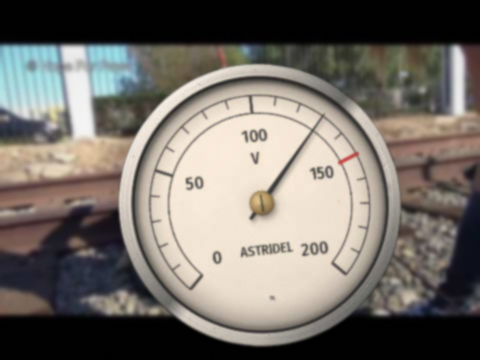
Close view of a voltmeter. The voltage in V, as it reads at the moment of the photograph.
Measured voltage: 130 V
